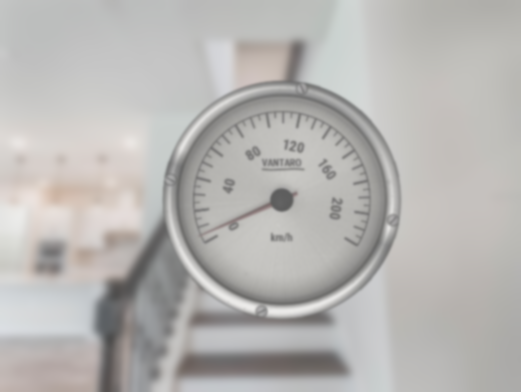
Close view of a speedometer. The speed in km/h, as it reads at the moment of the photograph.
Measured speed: 5 km/h
